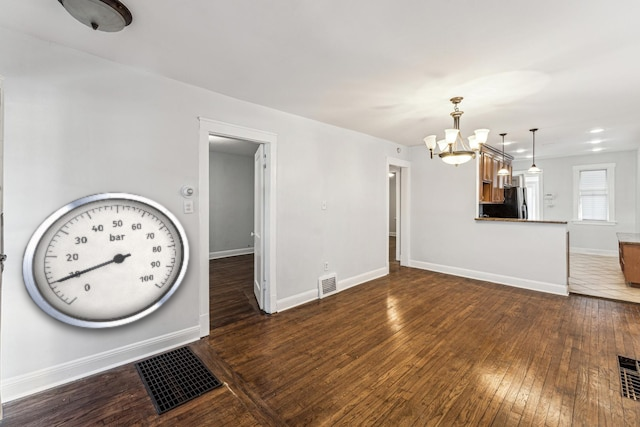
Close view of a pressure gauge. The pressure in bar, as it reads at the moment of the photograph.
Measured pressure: 10 bar
